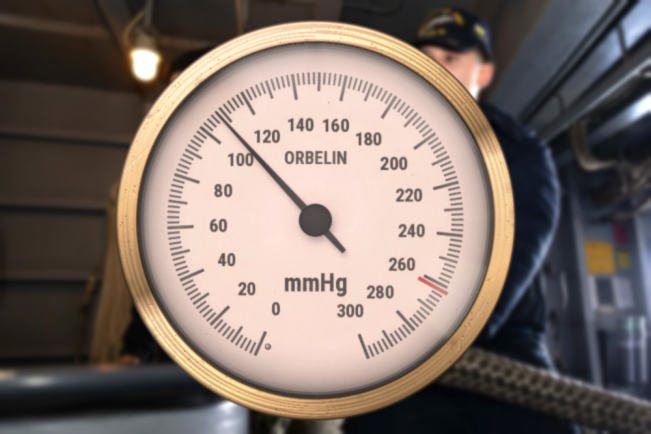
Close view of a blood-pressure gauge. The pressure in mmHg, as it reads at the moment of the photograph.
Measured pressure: 108 mmHg
